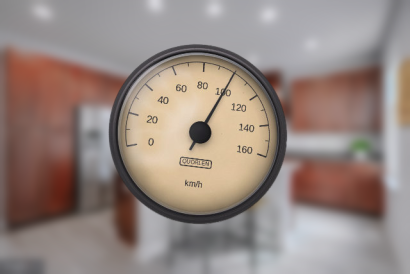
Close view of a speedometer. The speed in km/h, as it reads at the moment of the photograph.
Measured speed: 100 km/h
